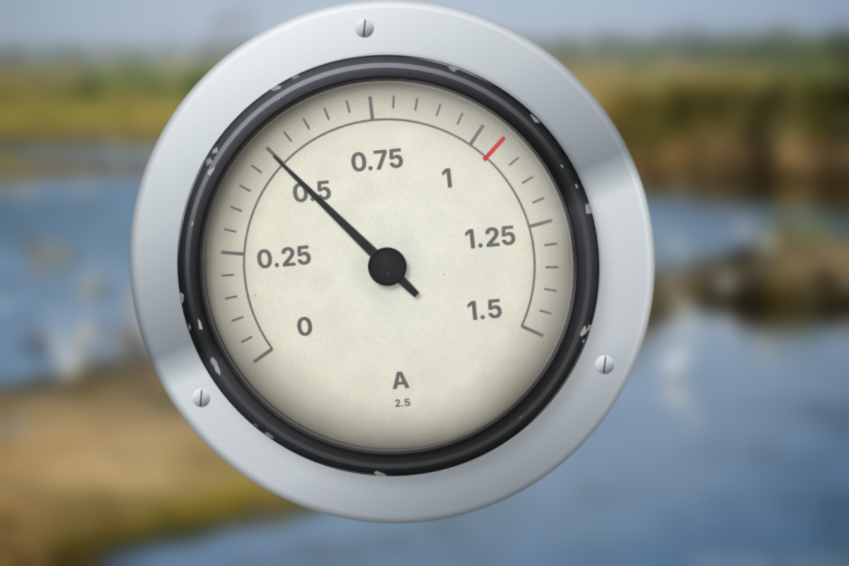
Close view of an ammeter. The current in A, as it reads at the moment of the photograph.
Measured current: 0.5 A
